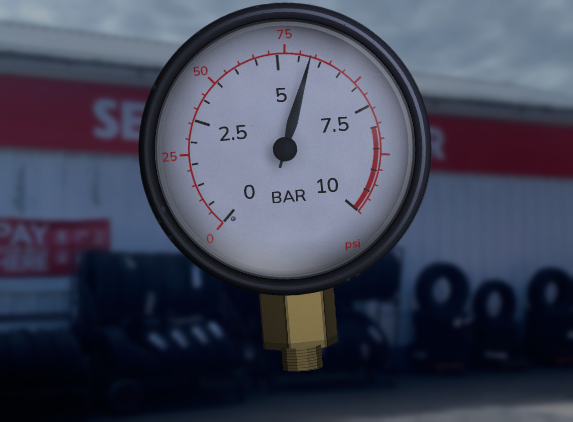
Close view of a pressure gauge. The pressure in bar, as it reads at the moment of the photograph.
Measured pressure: 5.75 bar
